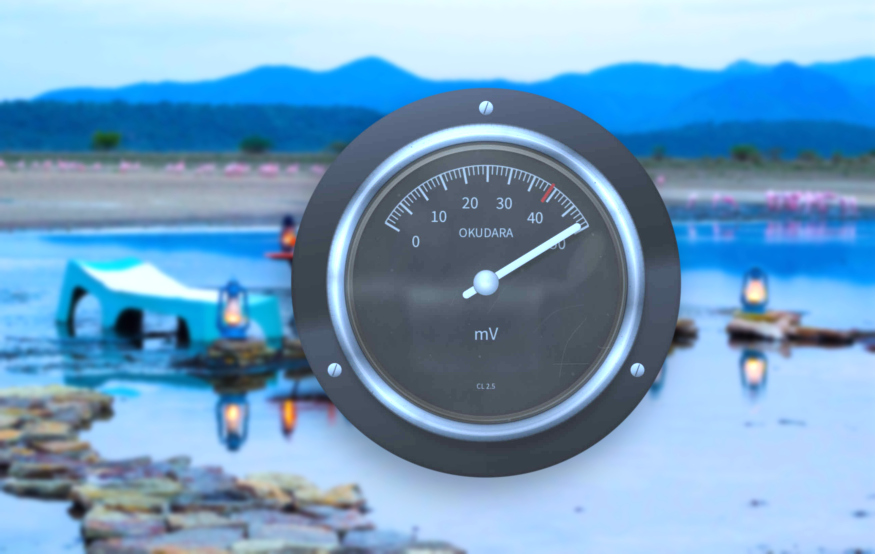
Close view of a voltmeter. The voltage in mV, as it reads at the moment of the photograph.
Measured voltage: 49 mV
